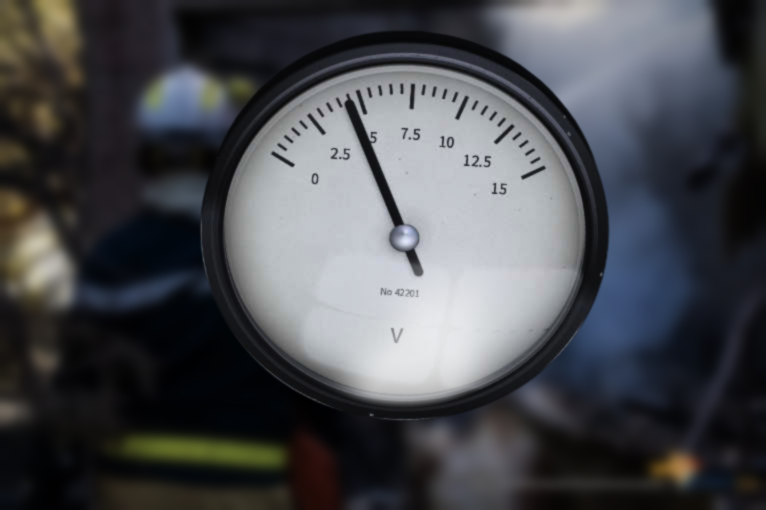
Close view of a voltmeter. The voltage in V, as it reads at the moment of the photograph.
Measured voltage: 4.5 V
